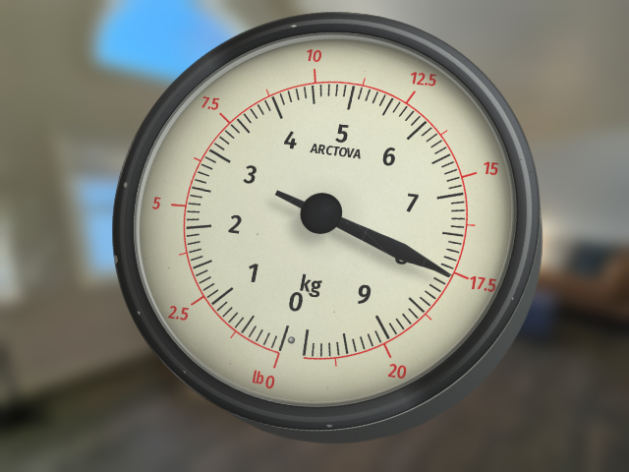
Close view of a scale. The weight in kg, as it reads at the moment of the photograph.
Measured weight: 8 kg
